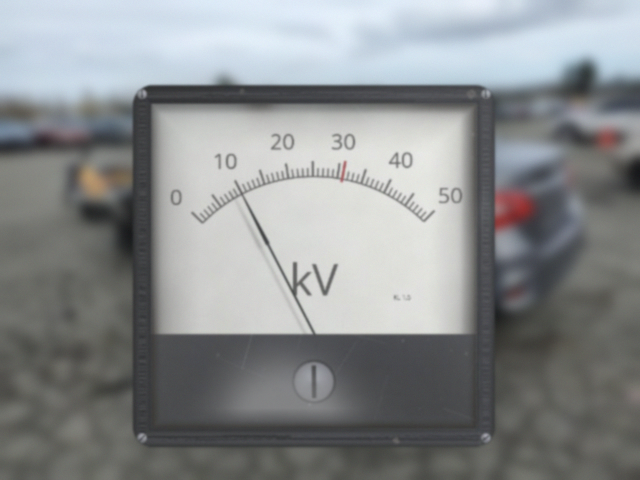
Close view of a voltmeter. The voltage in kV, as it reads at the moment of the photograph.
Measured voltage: 10 kV
